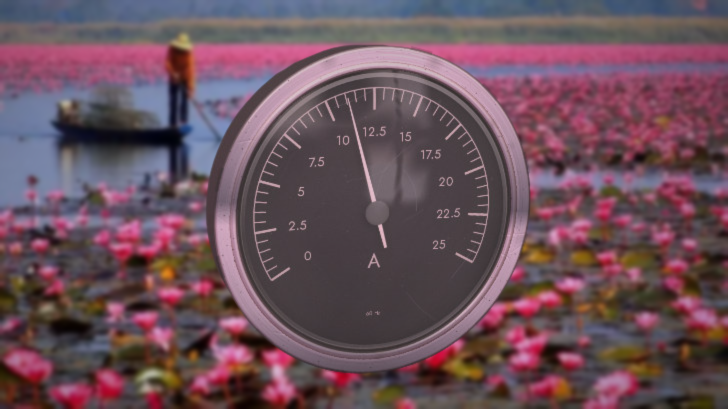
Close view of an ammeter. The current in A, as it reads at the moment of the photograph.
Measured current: 11 A
